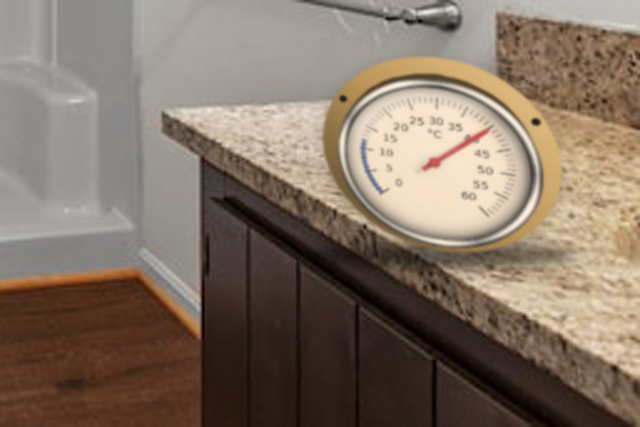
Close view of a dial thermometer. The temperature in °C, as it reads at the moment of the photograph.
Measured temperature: 40 °C
